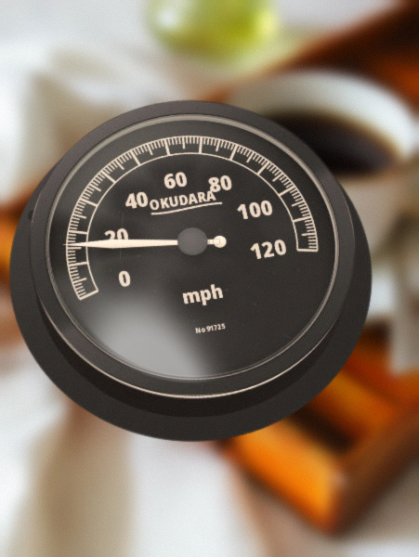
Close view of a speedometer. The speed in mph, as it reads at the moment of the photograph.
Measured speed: 15 mph
